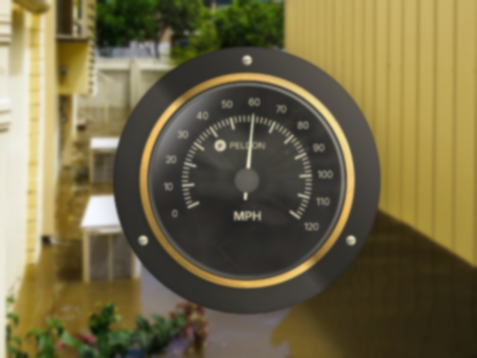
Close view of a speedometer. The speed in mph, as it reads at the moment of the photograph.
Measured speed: 60 mph
